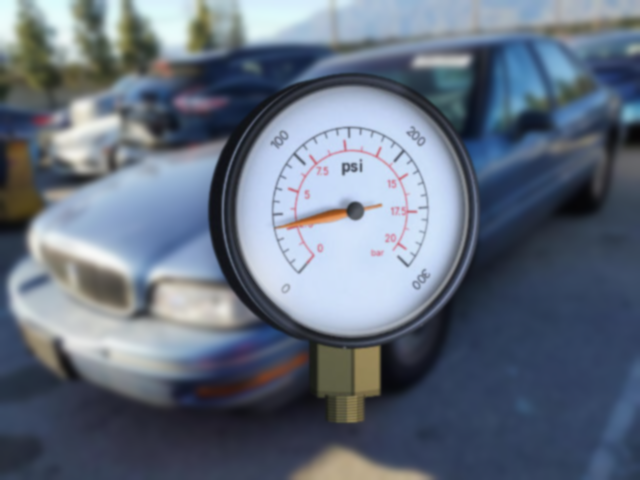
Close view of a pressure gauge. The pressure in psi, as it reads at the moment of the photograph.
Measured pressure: 40 psi
